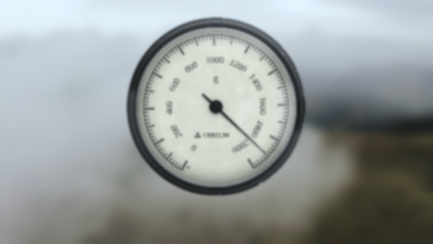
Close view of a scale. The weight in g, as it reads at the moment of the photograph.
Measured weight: 1900 g
